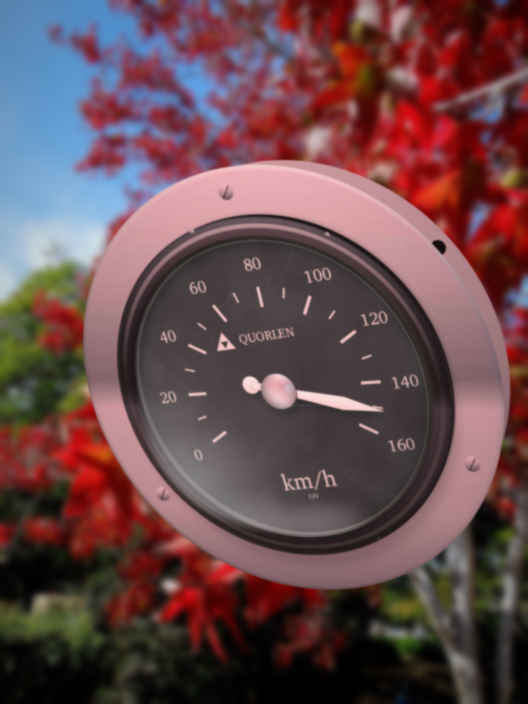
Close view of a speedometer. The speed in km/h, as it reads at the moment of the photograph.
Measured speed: 150 km/h
